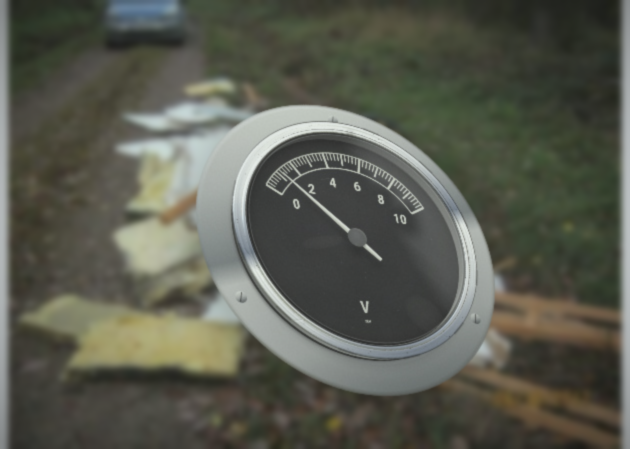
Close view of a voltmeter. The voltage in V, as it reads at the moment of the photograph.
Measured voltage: 1 V
